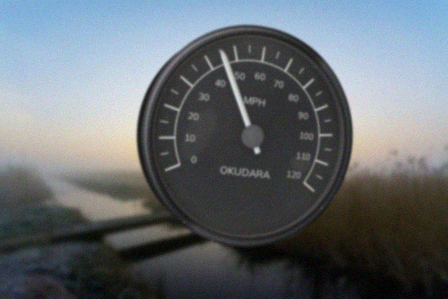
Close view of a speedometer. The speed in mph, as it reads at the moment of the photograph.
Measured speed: 45 mph
